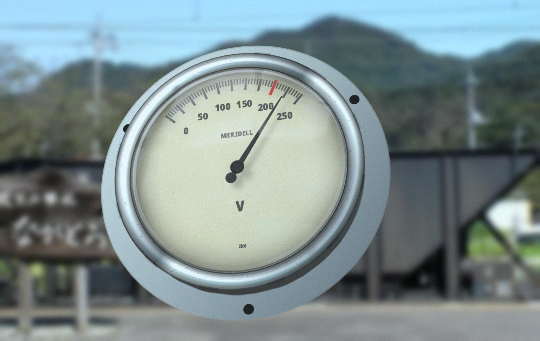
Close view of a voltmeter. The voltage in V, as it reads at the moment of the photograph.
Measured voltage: 225 V
